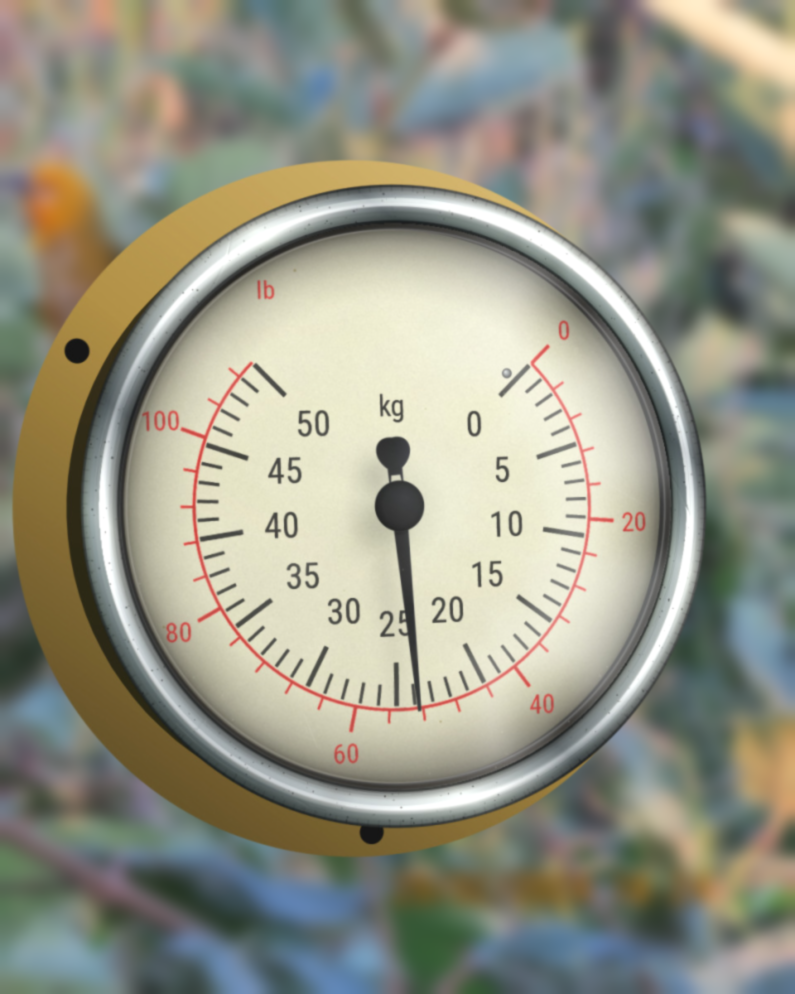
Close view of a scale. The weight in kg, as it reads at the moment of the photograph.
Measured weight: 24 kg
